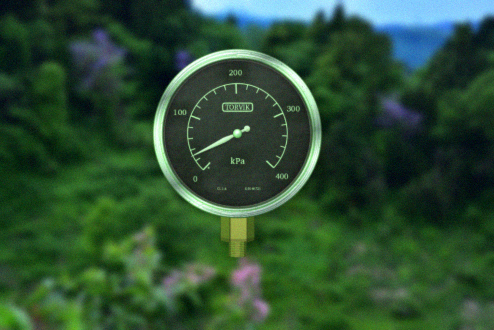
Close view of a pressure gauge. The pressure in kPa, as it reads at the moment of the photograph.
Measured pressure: 30 kPa
